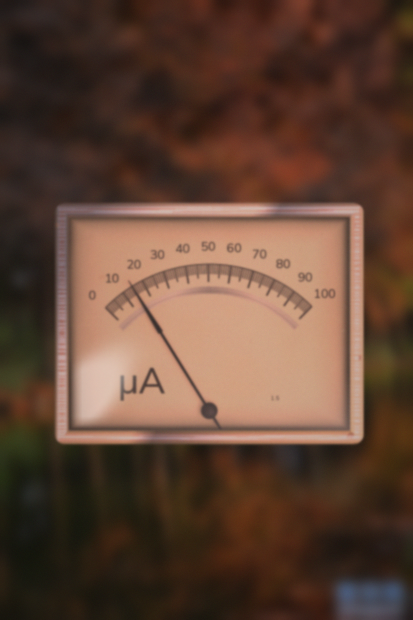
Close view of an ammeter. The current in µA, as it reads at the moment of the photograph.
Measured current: 15 µA
